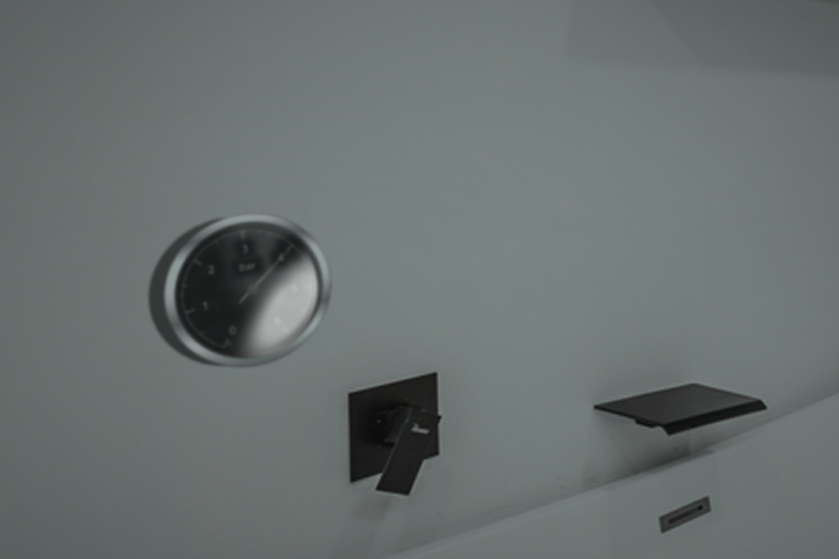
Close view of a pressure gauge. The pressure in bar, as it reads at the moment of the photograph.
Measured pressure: 4 bar
